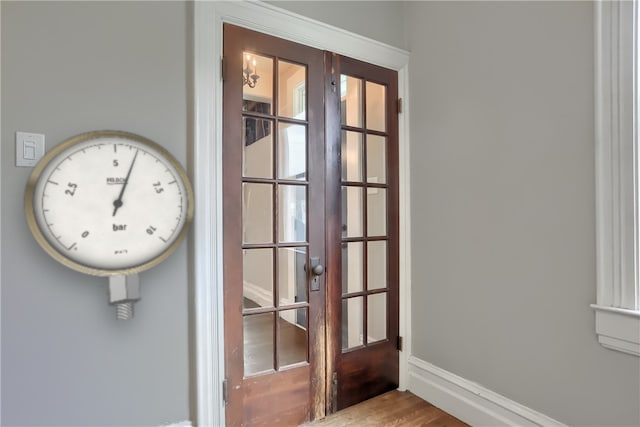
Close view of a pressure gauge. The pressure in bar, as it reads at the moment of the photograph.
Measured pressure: 5.75 bar
